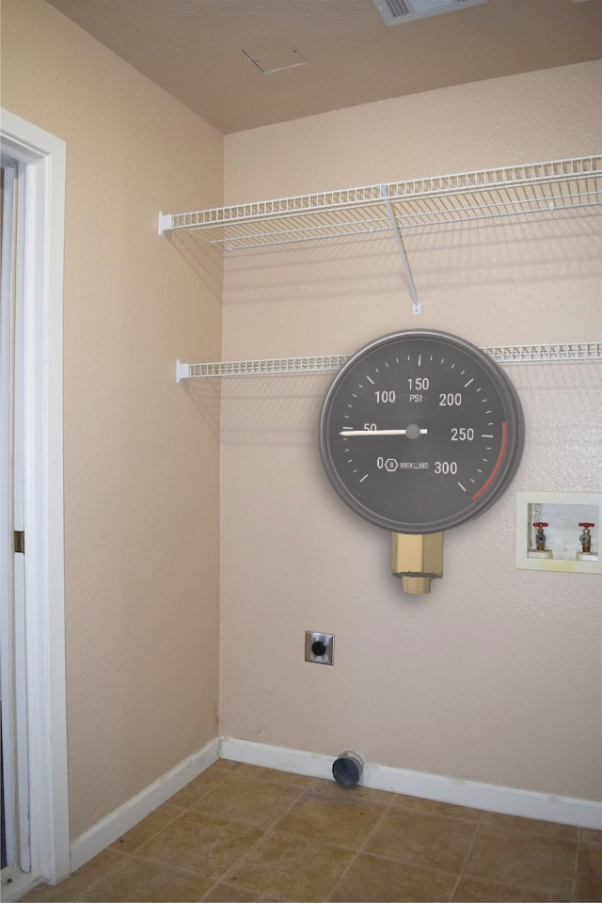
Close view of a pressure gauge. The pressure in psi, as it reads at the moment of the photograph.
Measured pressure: 45 psi
